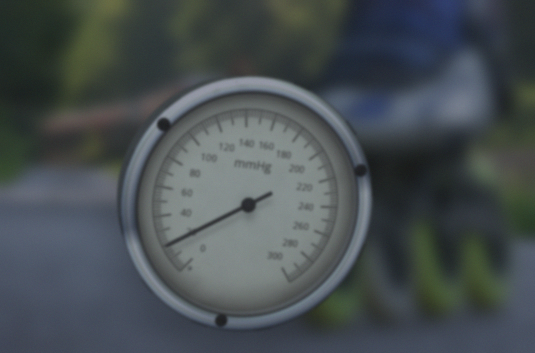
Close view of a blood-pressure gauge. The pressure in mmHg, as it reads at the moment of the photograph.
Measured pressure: 20 mmHg
